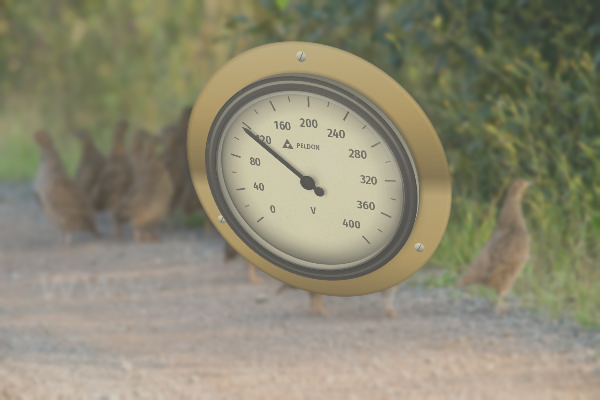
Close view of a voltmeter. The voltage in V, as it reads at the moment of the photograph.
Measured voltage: 120 V
